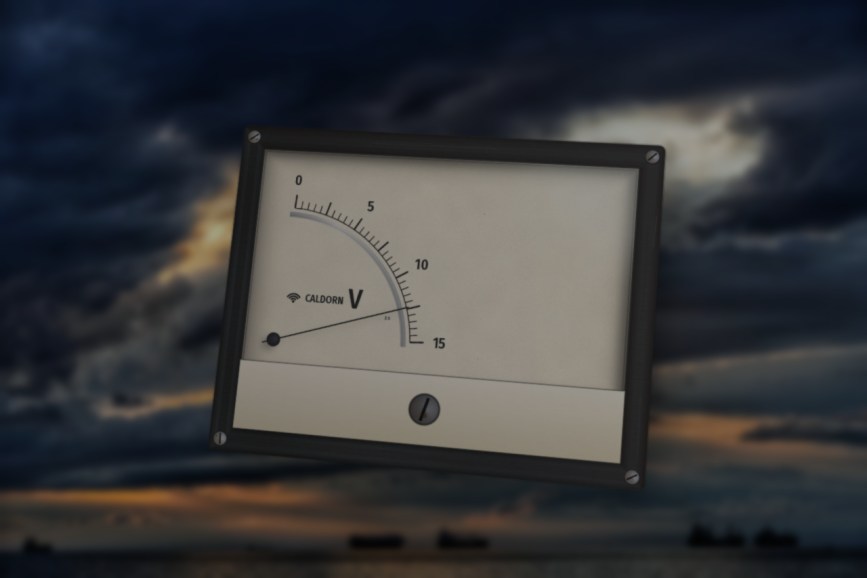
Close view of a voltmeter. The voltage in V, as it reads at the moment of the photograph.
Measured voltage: 12.5 V
